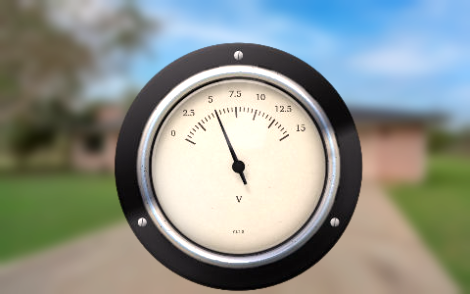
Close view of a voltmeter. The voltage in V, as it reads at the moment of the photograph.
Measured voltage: 5 V
